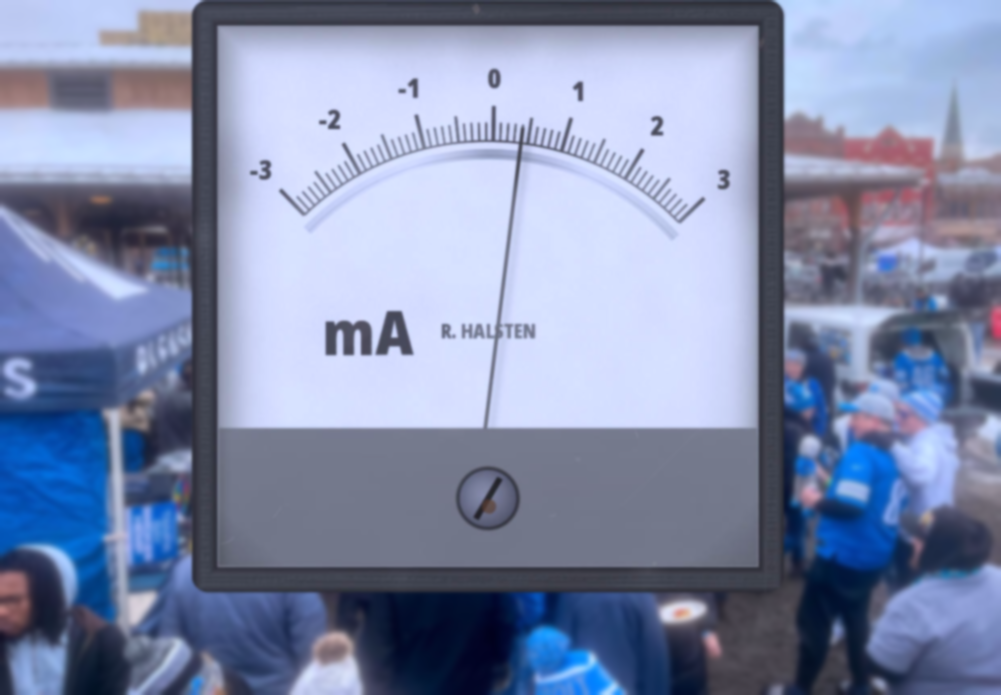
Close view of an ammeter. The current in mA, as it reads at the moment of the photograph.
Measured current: 0.4 mA
